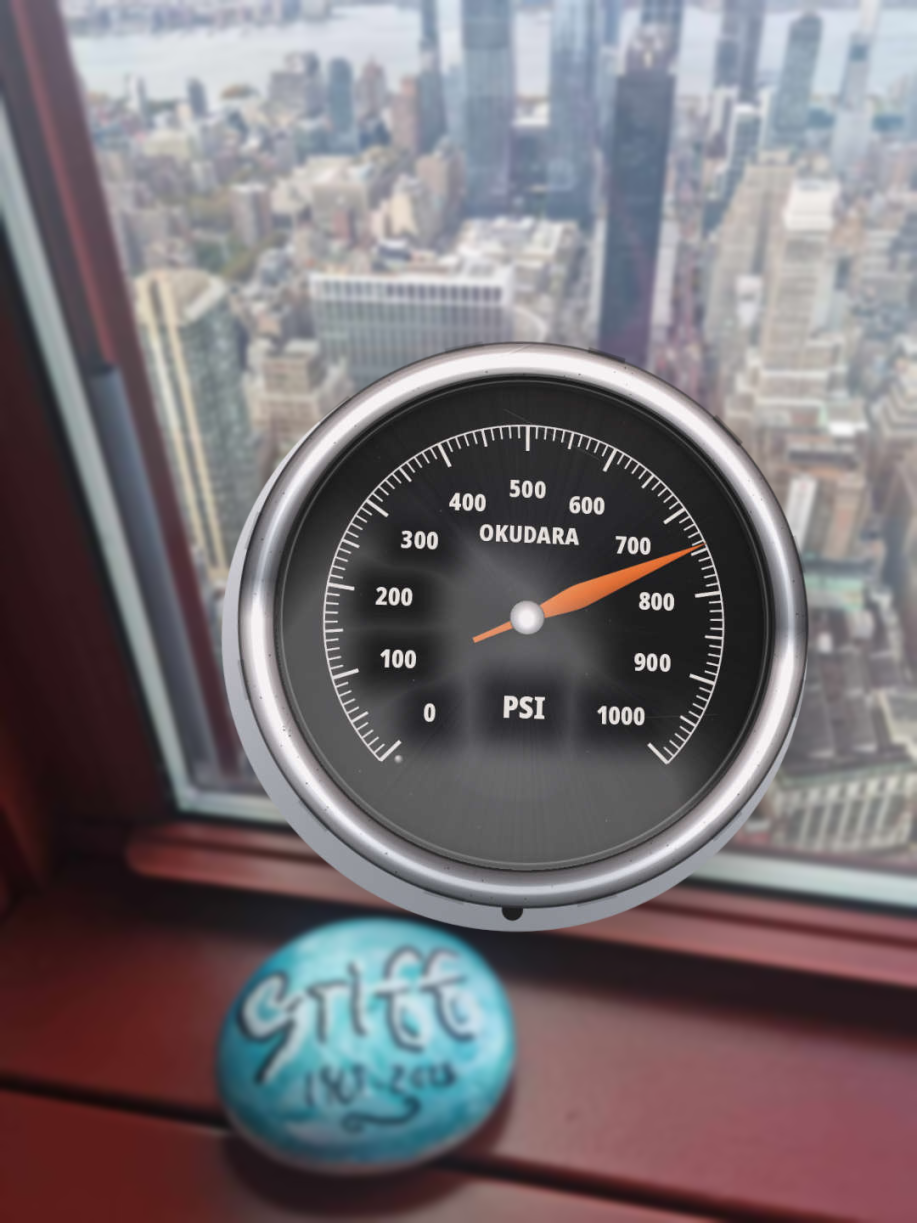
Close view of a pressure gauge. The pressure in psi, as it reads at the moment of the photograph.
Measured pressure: 745 psi
